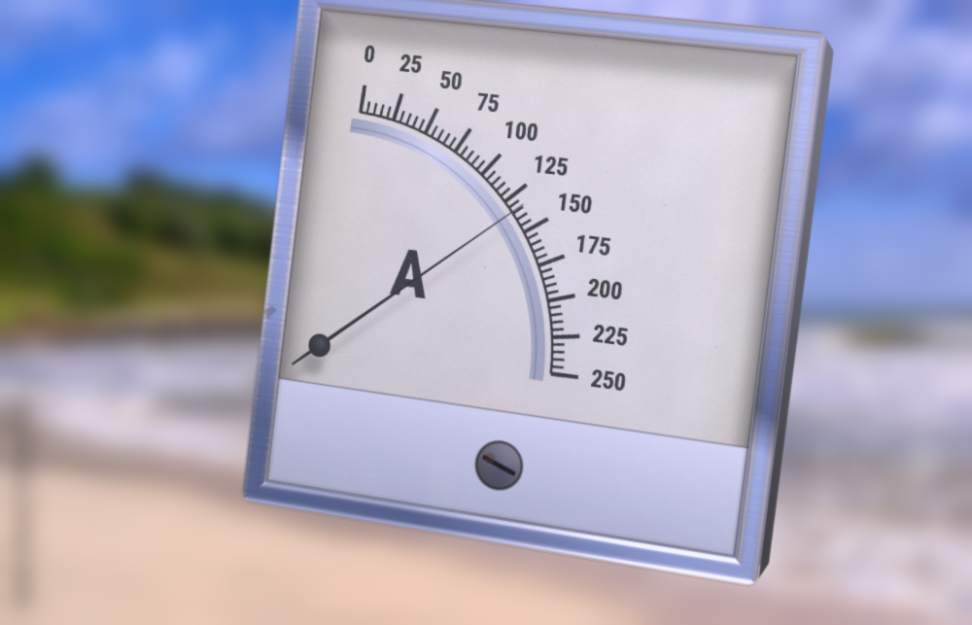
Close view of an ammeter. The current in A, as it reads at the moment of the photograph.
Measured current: 135 A
